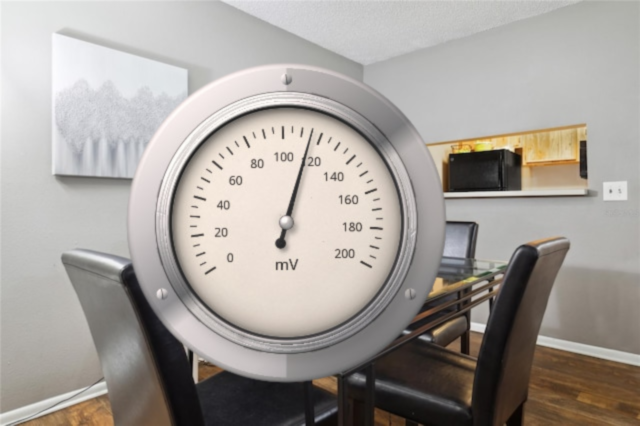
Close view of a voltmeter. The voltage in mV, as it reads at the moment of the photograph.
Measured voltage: 115 mV
